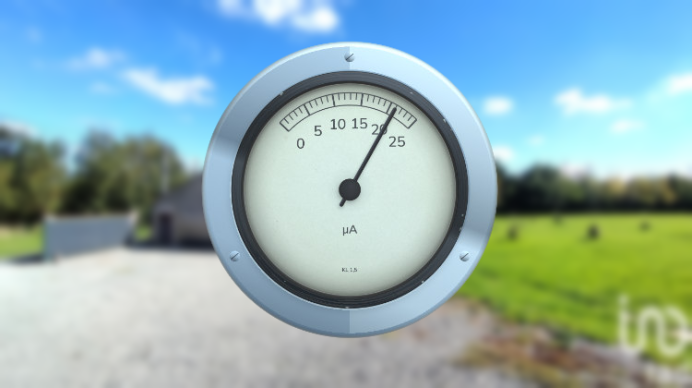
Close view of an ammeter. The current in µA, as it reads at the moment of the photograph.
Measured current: 21 µA
